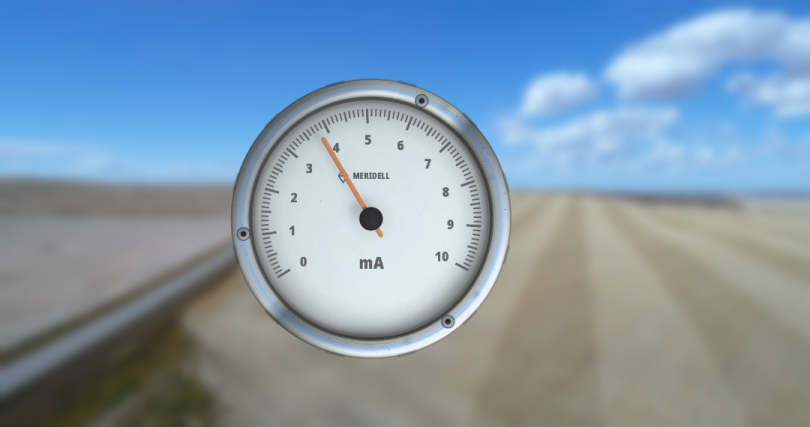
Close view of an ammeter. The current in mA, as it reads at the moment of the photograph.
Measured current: 3.8 mA
